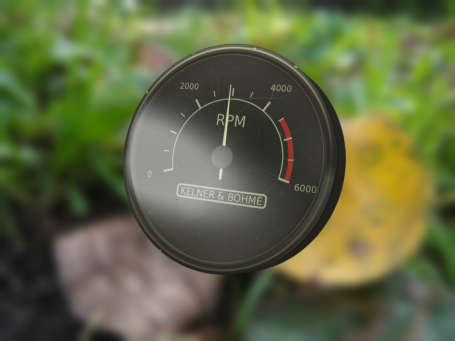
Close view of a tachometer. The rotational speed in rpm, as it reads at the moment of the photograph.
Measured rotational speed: 3000 rpm
